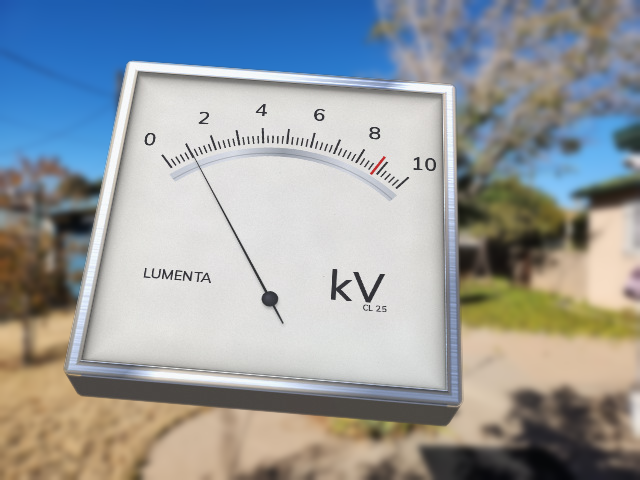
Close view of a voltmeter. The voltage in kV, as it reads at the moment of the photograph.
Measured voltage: 1 kV
